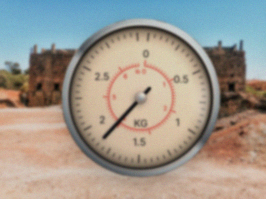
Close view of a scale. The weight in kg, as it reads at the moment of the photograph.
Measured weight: 1.85 kg
